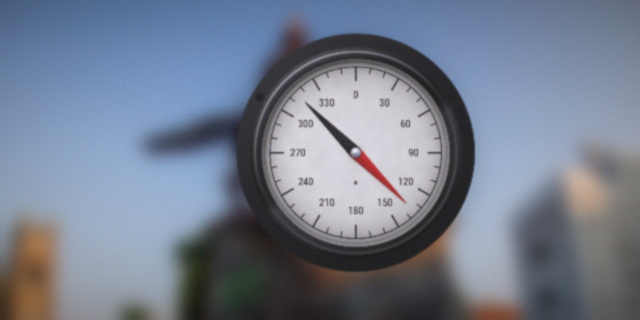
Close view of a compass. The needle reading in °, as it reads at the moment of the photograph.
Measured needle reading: 135 °
